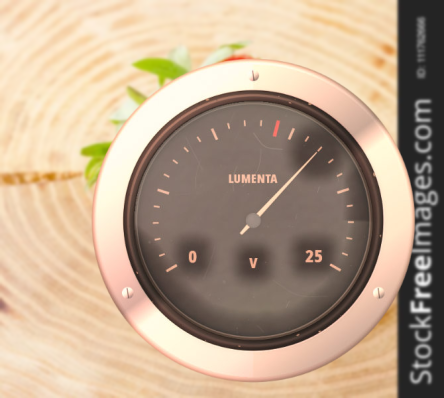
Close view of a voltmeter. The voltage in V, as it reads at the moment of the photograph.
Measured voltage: 17 V
